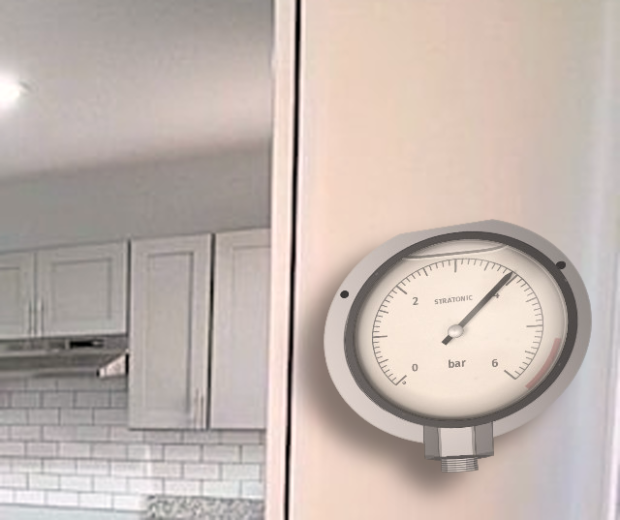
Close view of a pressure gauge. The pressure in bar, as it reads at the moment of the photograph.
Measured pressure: 3.9 bar
